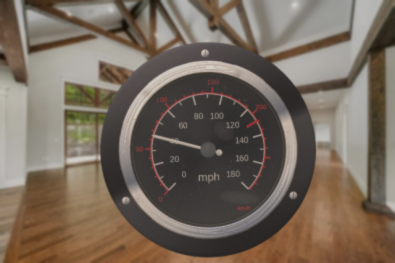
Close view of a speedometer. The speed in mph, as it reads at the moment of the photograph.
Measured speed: 40 mph
